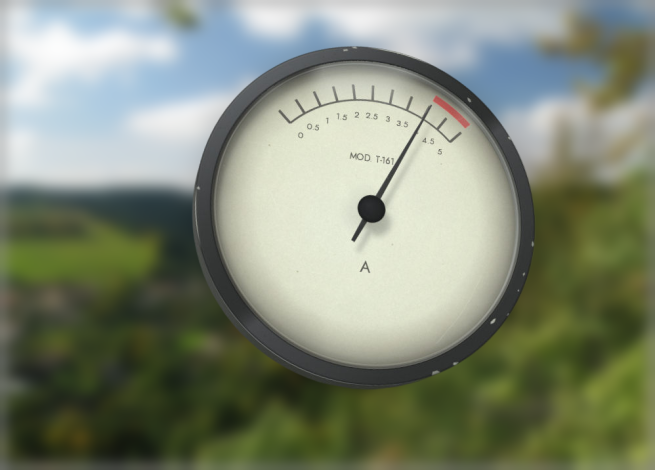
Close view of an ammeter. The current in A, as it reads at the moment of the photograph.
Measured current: 4 A
